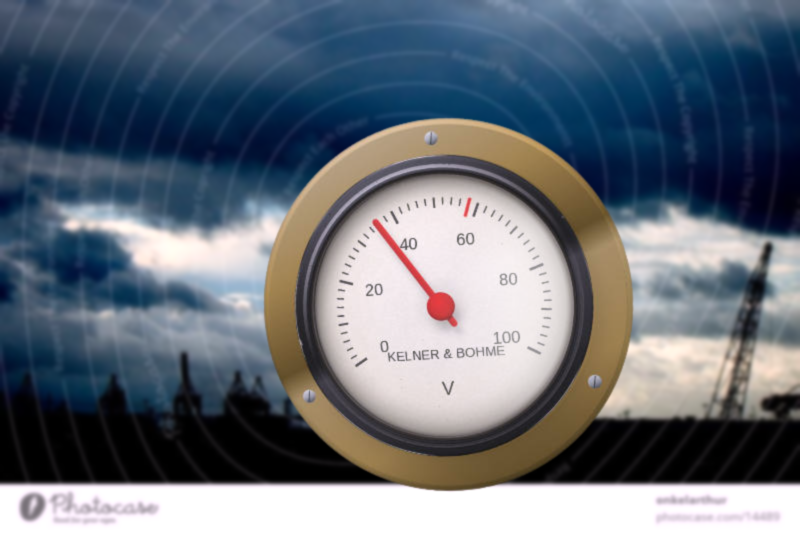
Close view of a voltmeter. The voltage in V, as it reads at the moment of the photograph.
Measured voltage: 36 V
